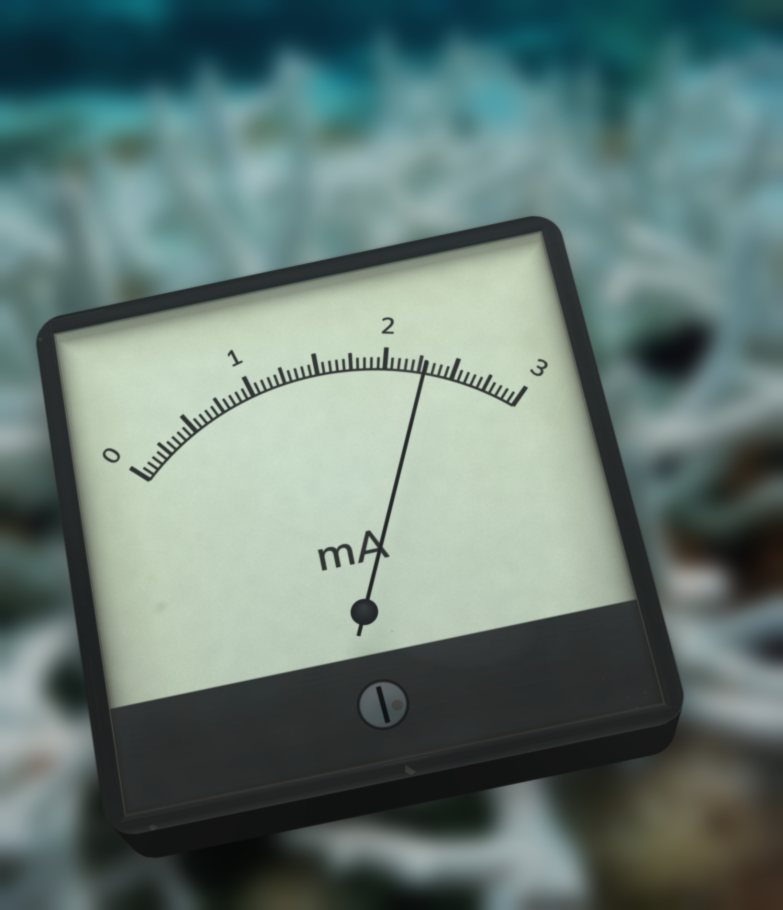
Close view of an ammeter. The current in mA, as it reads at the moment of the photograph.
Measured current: 2.3 mA
